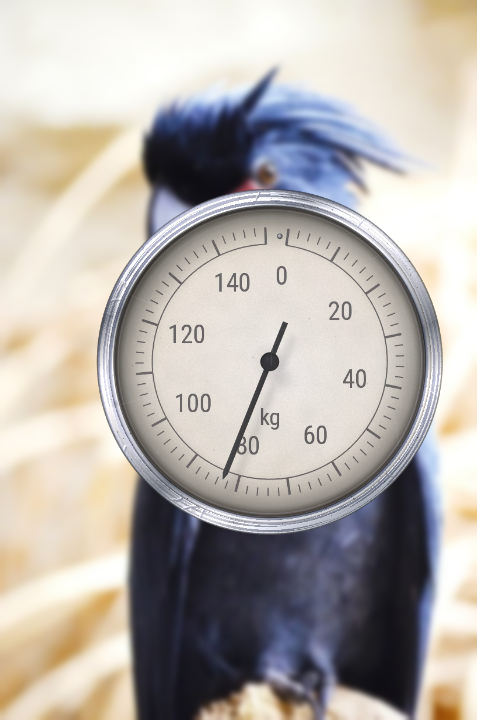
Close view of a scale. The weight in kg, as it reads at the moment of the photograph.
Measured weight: 83 kg
